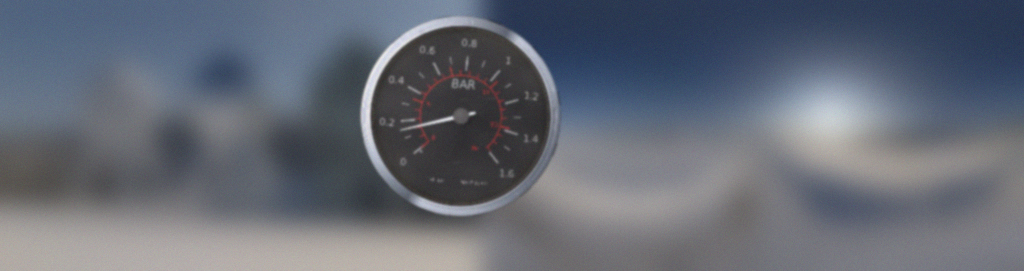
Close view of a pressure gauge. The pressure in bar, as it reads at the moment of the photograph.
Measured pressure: 0.15 bar
